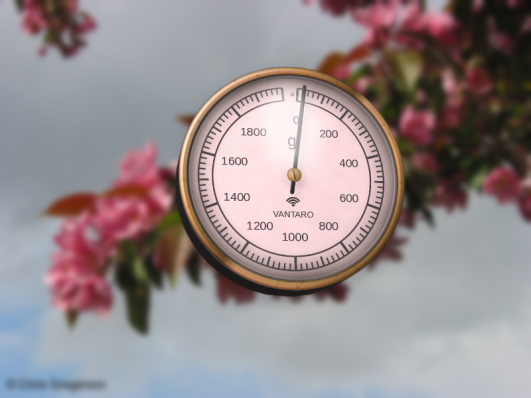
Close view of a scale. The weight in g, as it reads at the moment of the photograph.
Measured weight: 20 g
